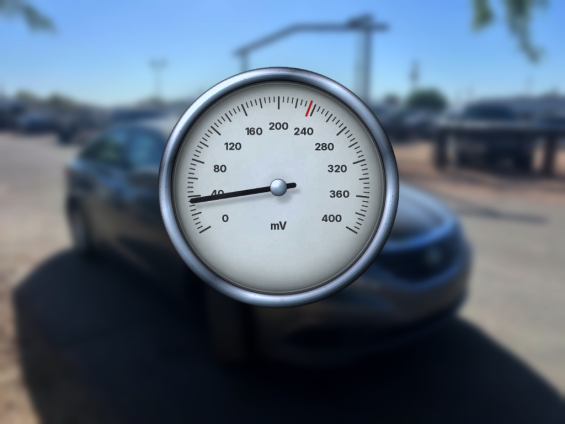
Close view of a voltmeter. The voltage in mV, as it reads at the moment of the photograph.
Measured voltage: 35 mV
